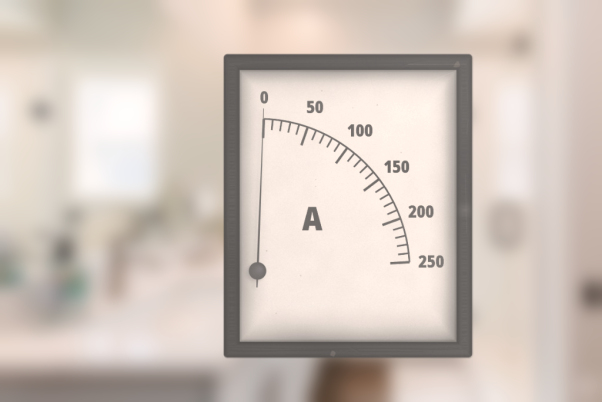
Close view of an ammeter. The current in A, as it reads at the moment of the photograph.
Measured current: 0 A
